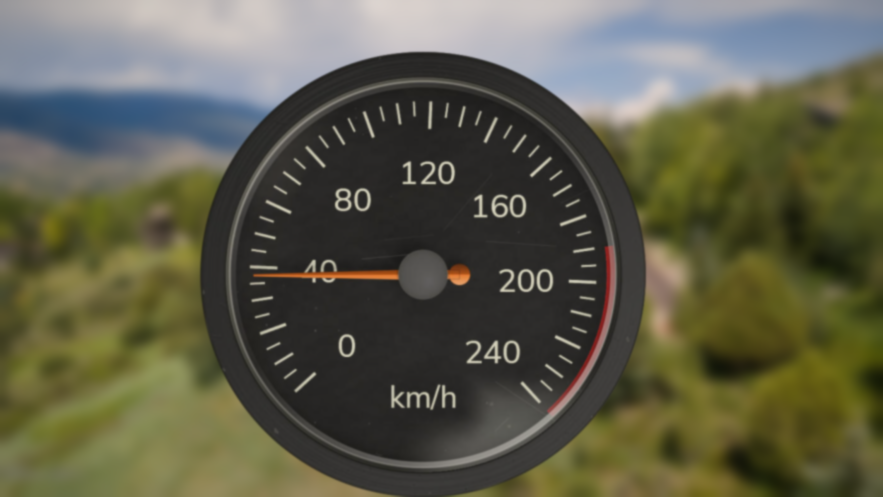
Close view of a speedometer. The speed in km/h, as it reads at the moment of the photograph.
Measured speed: 37.5 km/h
